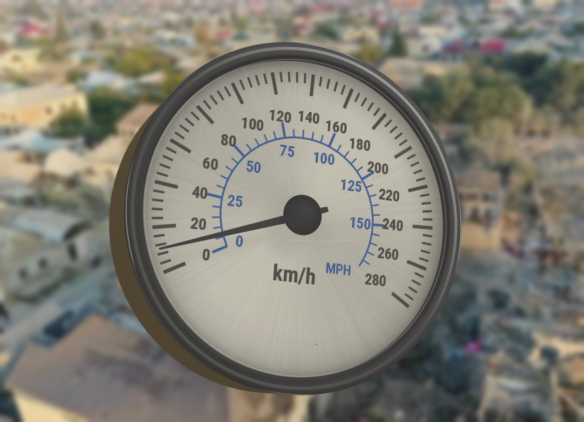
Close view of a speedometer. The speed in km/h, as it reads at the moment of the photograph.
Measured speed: 10 km/h
